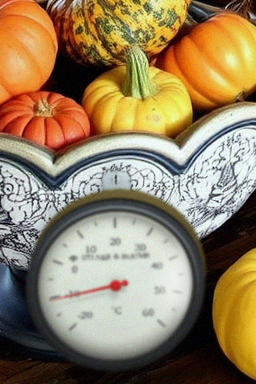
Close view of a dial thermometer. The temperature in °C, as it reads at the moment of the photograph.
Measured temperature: -10 °C
